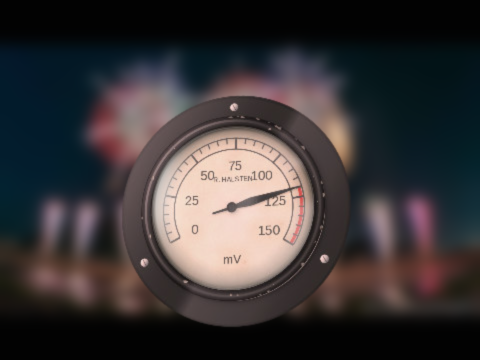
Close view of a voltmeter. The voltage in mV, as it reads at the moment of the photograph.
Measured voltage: 120 mV
